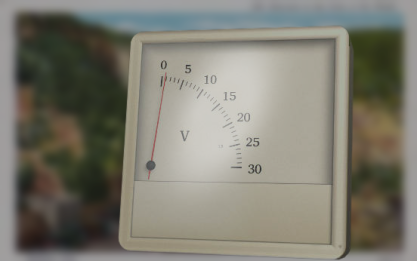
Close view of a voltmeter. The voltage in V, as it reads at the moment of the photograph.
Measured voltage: 1 V
